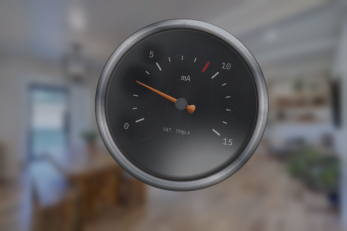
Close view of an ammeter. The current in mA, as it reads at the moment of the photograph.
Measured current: 3 mA
